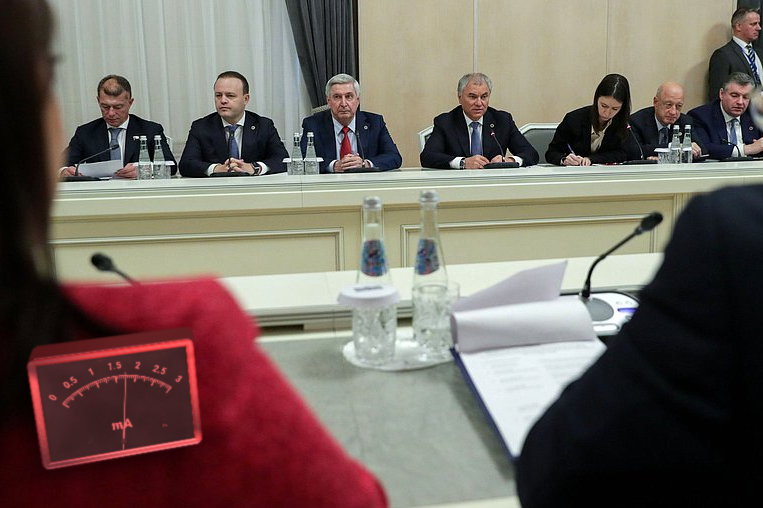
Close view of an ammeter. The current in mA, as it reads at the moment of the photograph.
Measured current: 1.75 mA
